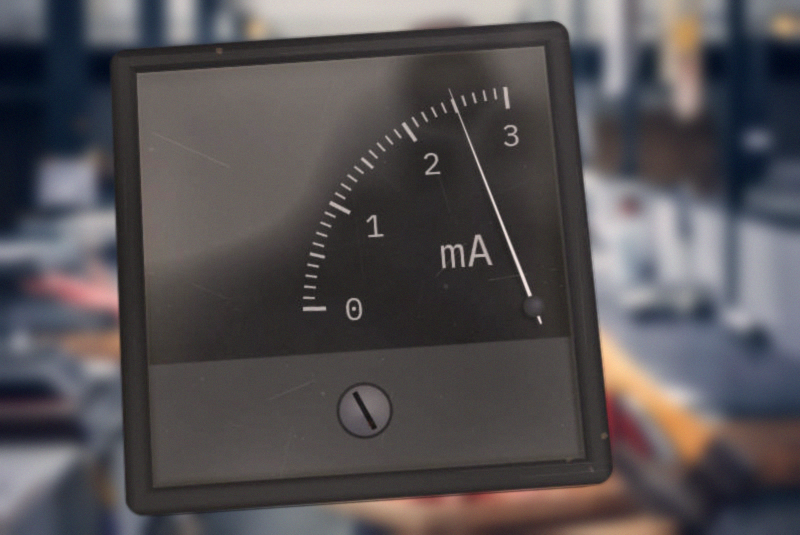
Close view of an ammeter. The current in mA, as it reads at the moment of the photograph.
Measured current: 2.5 mA
